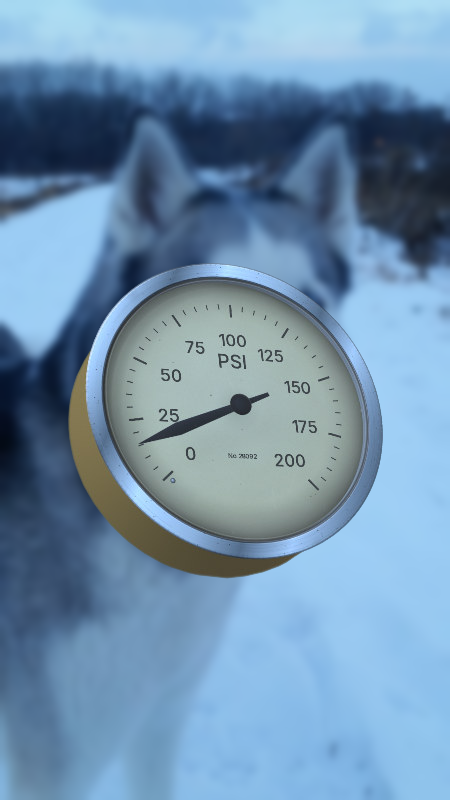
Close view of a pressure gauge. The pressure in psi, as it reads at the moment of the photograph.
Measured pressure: 15 psi
